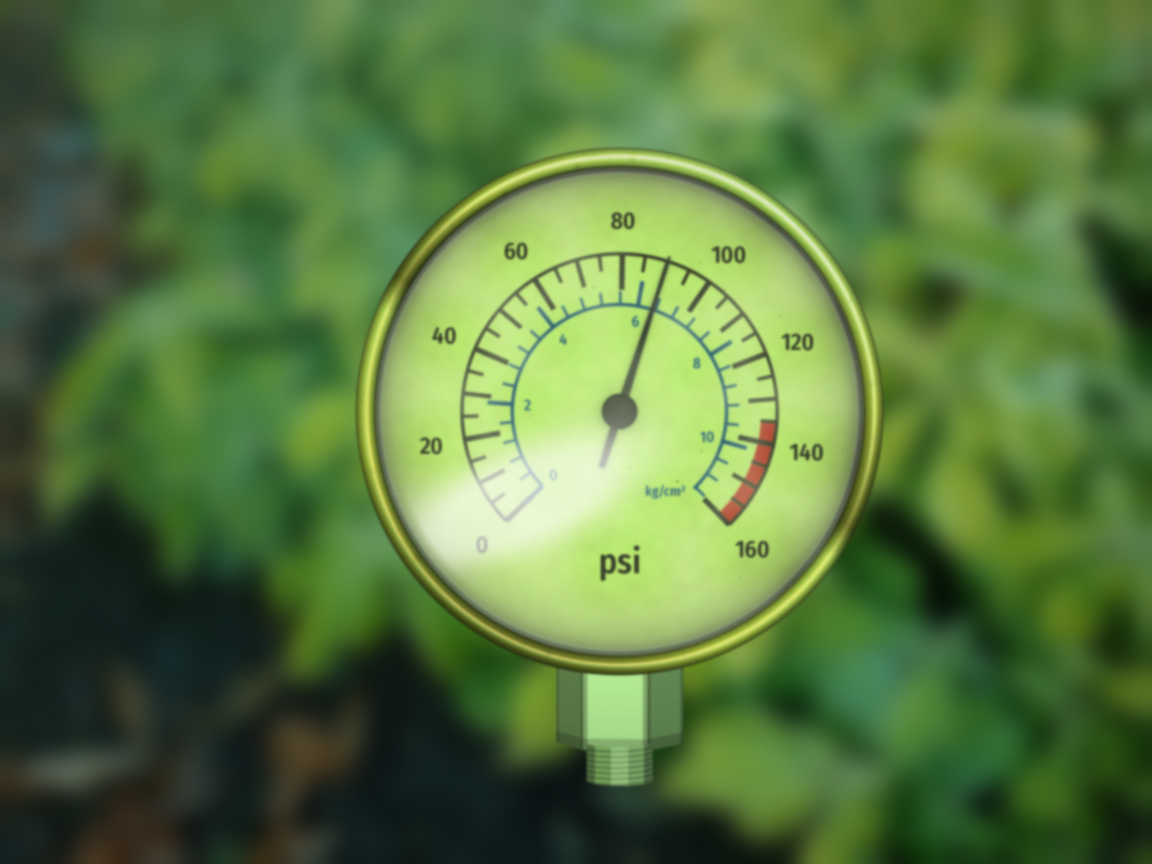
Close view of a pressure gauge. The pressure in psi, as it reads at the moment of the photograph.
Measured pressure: 90 psi
